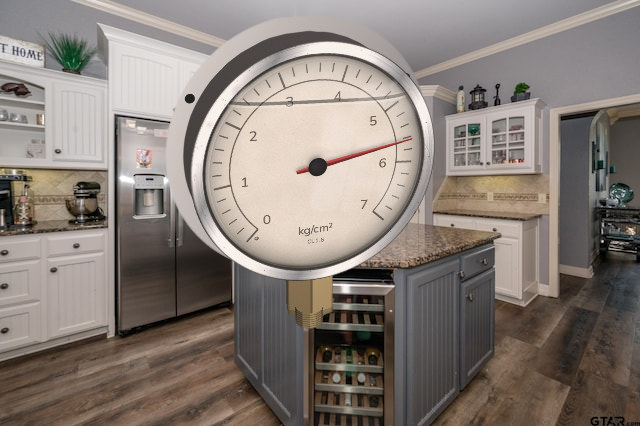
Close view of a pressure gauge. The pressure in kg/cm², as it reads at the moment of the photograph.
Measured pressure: 5.6 kg/cm²
